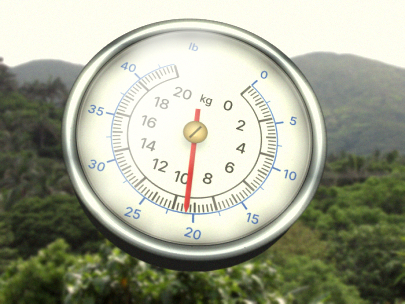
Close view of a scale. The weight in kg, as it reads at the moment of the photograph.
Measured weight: 9.4 kg
